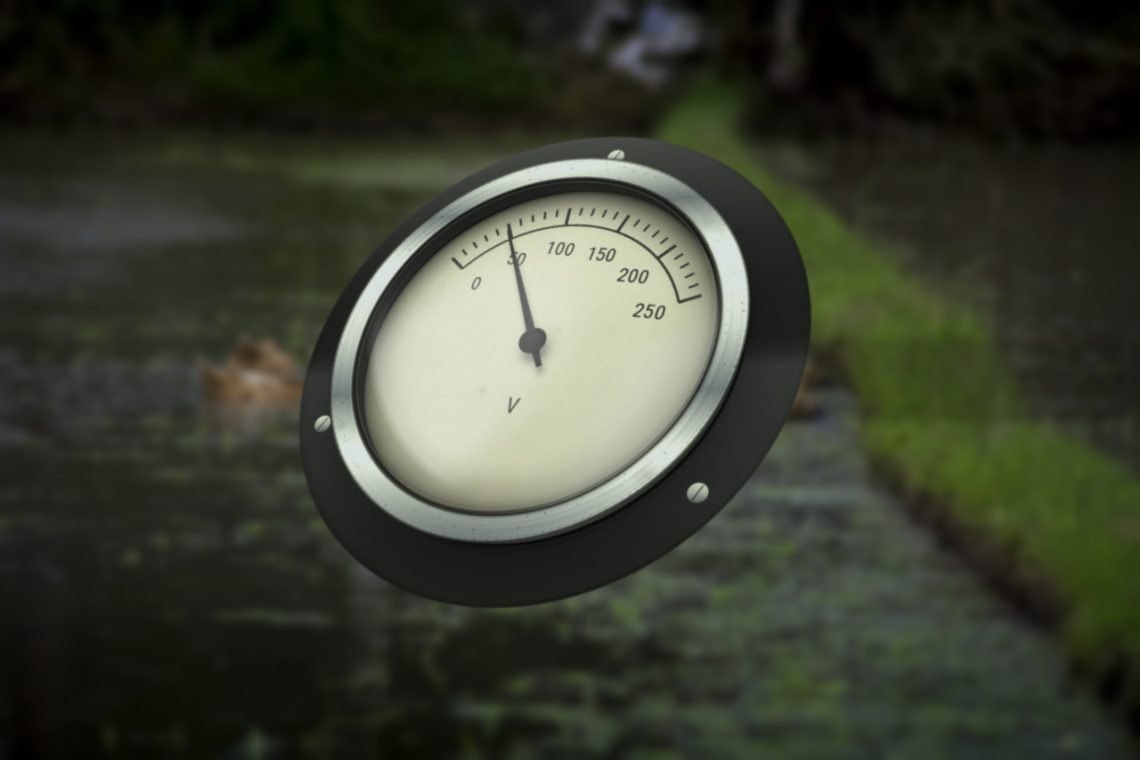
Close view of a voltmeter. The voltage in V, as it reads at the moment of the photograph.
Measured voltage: 50 V
